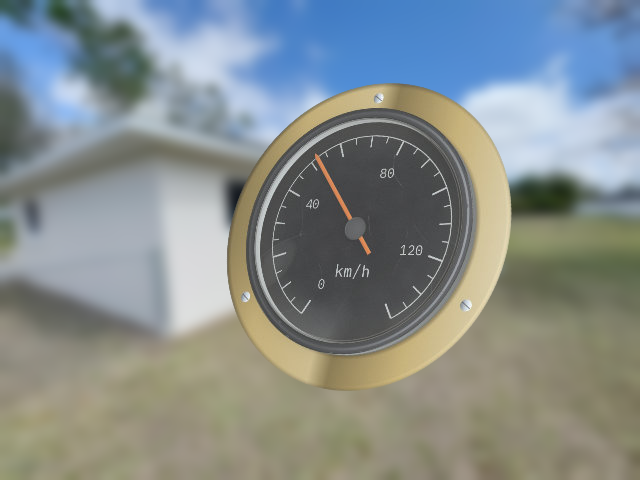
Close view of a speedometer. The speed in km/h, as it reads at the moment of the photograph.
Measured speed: 52.5 km/h
